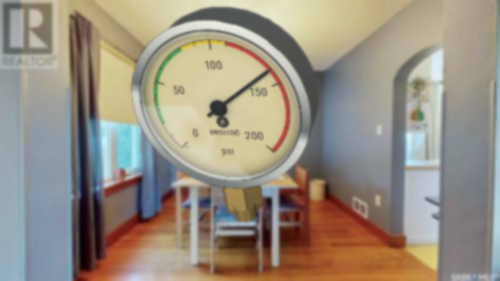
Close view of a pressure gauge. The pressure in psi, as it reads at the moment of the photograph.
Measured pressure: 140 psi
